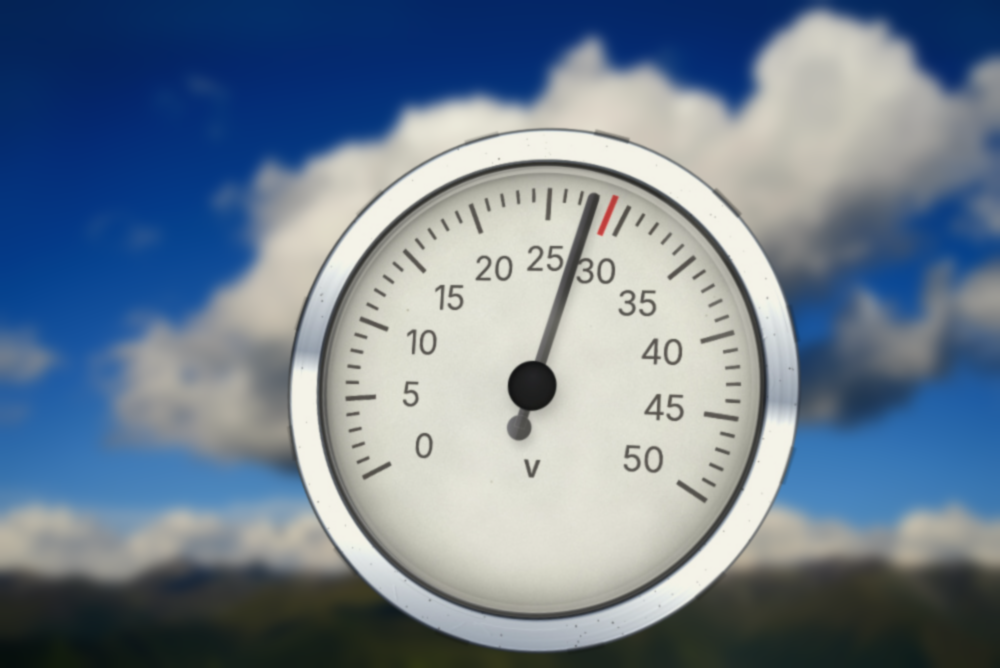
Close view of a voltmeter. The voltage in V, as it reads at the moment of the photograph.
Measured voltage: 28 V
